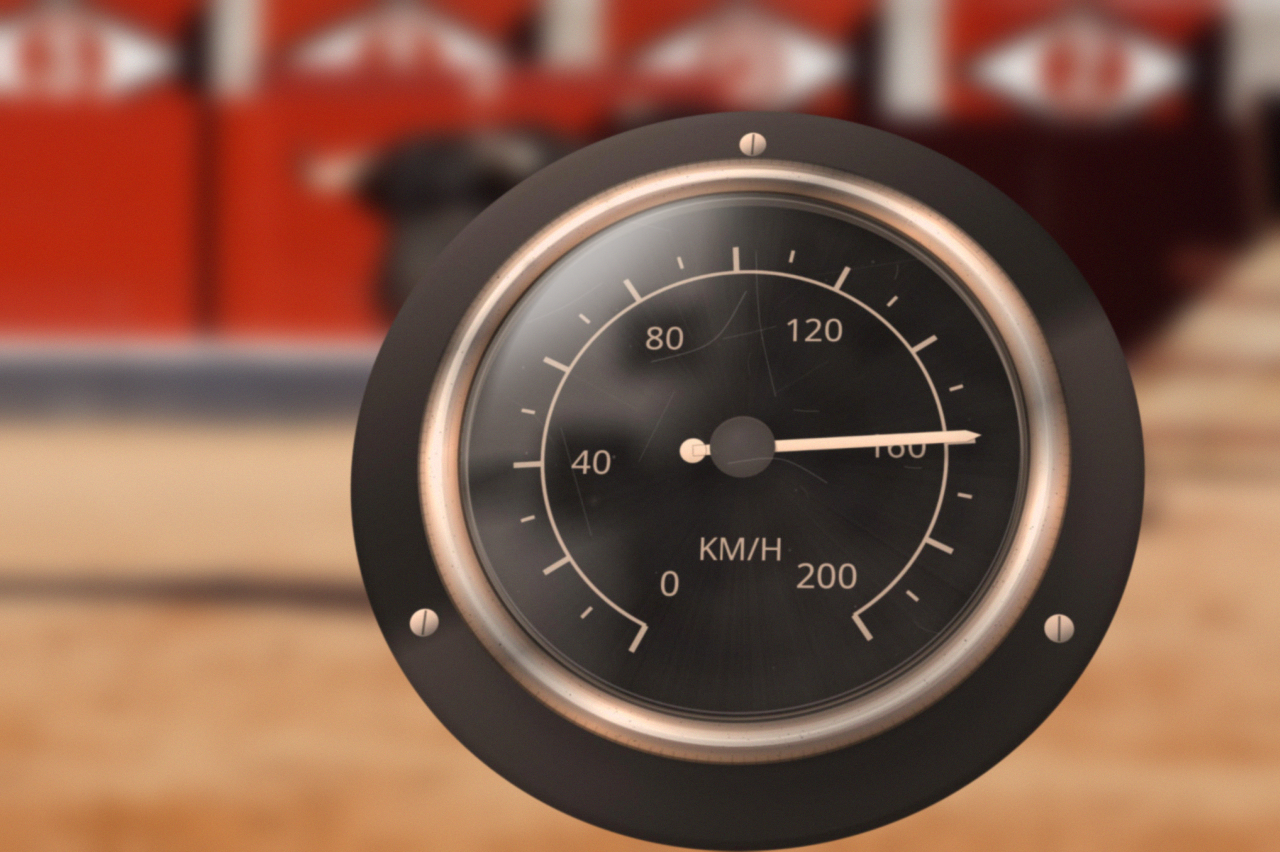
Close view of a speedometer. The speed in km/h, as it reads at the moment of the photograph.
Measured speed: 160 km/h
